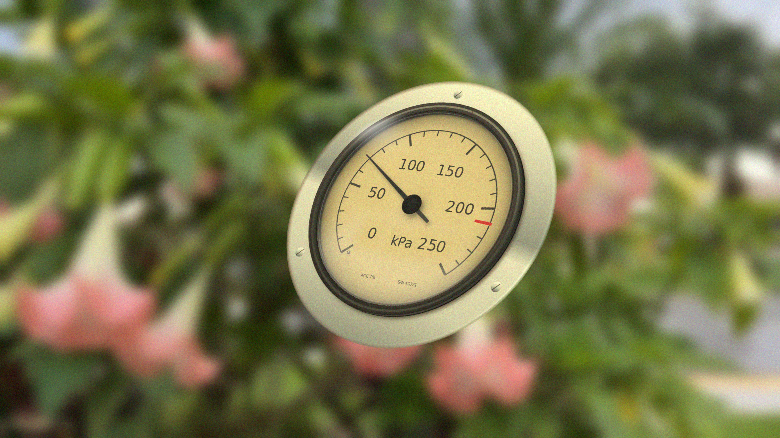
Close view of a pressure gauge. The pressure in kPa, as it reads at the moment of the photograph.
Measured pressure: 70 kPa
